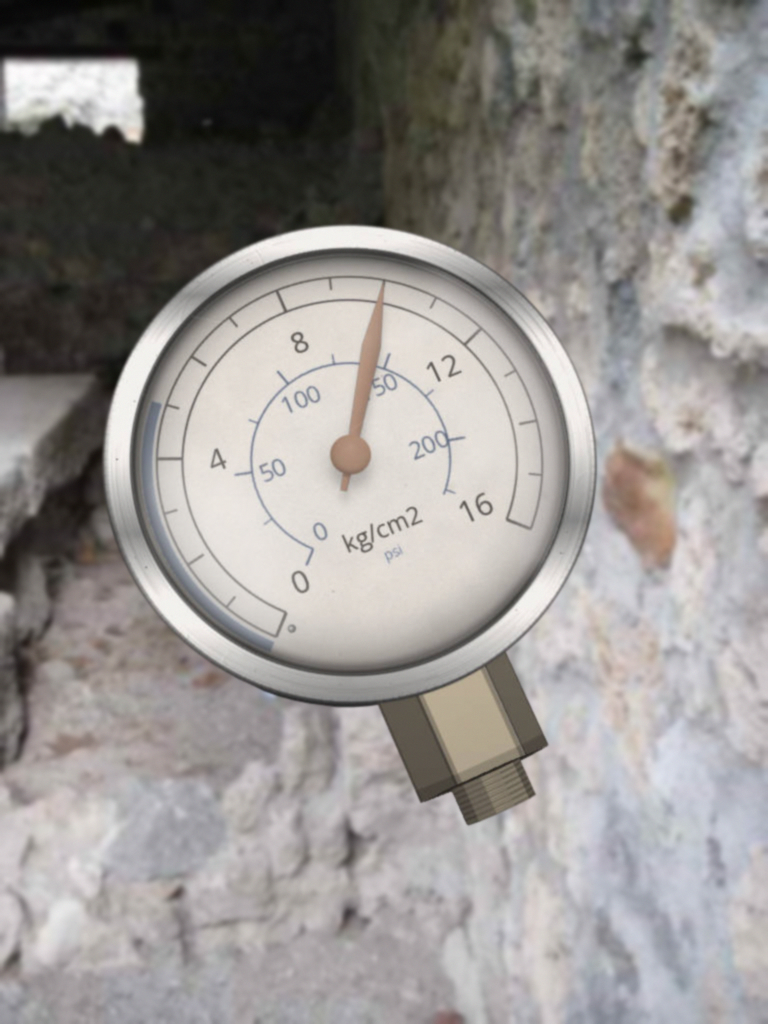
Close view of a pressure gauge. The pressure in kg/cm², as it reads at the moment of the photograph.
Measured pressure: 10 kg/cm²
